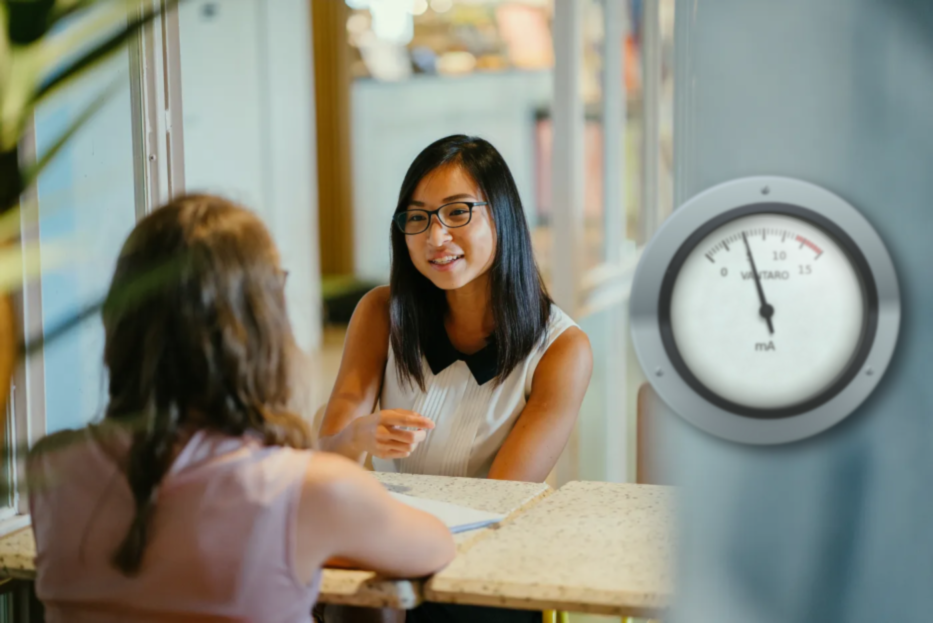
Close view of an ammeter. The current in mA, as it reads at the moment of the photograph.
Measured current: 5 mA
